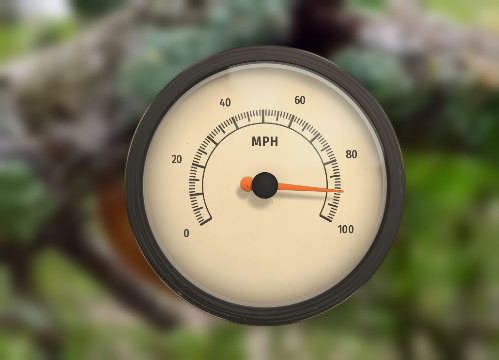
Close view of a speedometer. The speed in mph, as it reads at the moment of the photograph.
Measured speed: 90 mph
